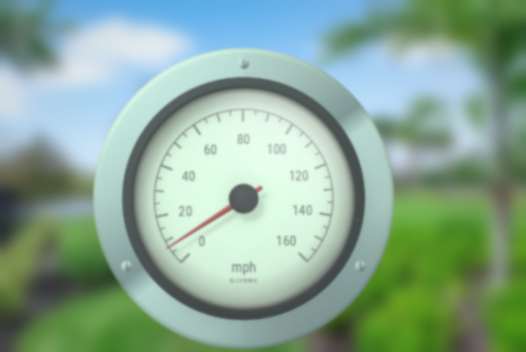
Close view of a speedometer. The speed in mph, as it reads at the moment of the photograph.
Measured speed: 7.5 mph
